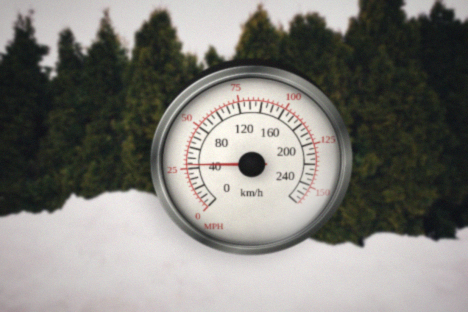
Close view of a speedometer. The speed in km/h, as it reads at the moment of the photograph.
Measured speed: 45 km/h
